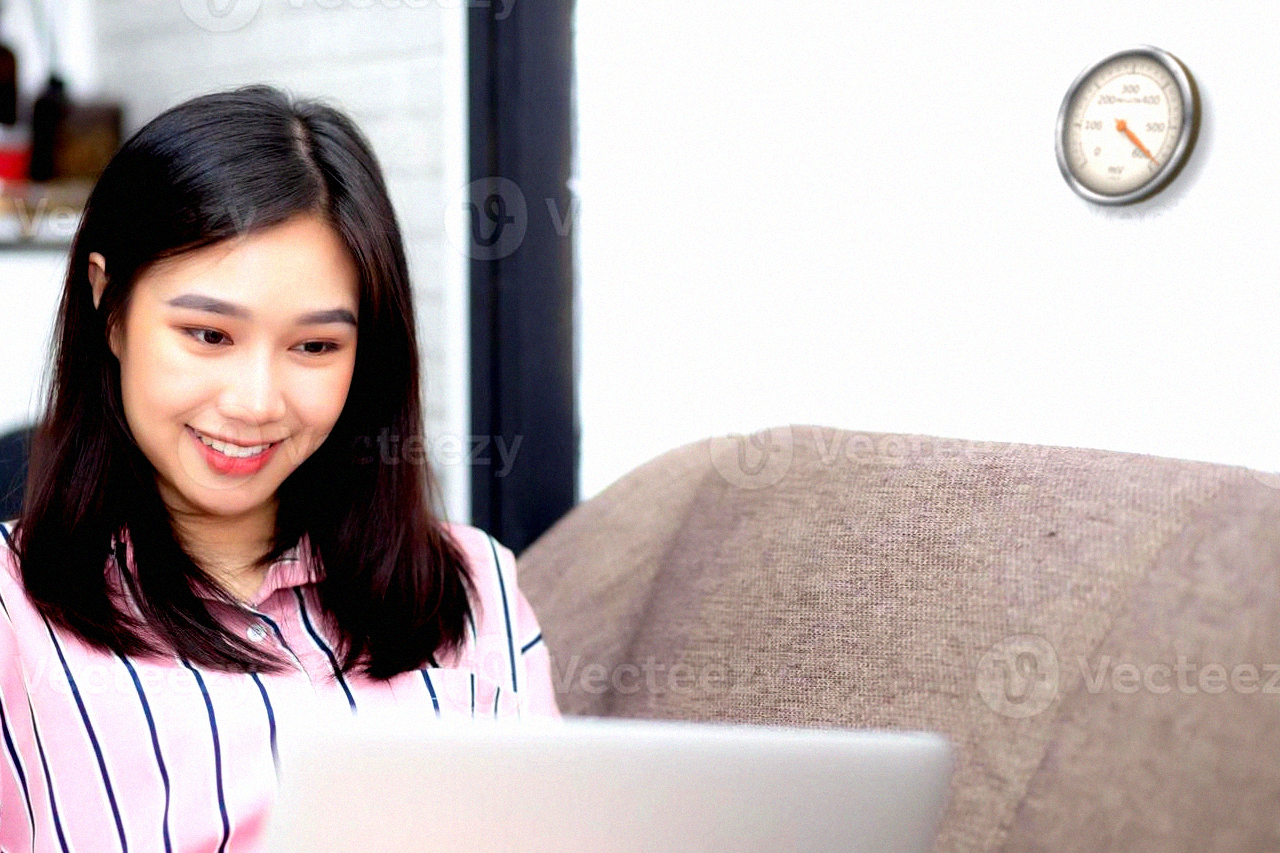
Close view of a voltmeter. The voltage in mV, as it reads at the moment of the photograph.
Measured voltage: 580 mV
